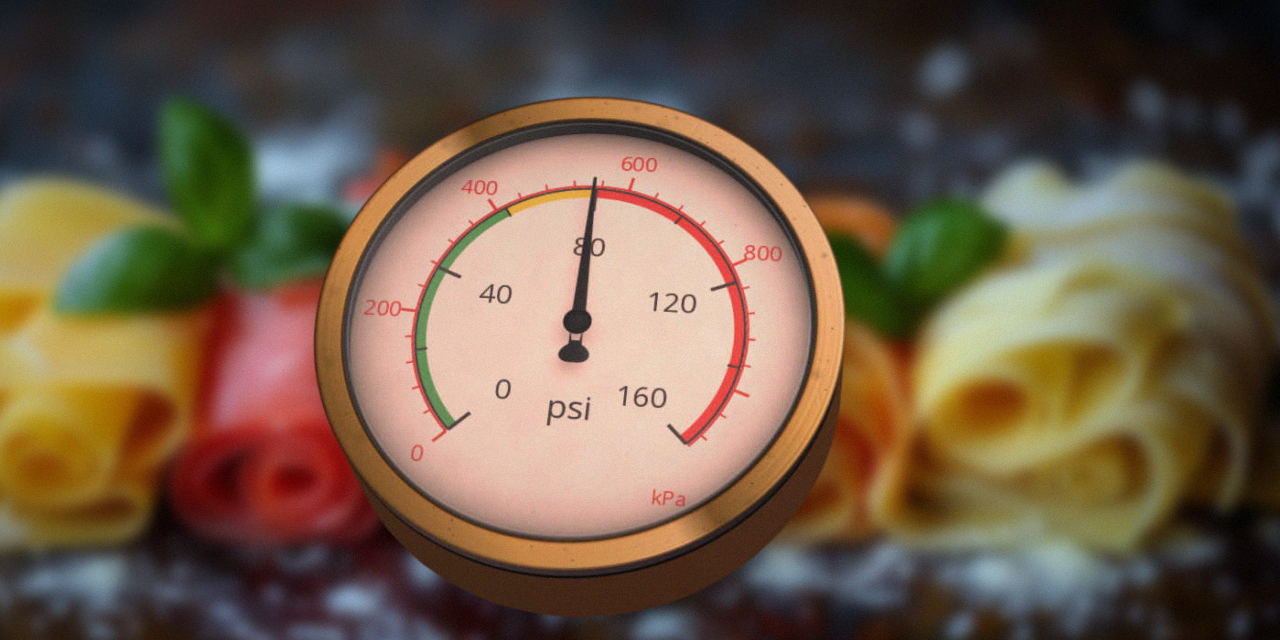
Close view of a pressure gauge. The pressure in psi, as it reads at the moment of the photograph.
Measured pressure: 80 psi
